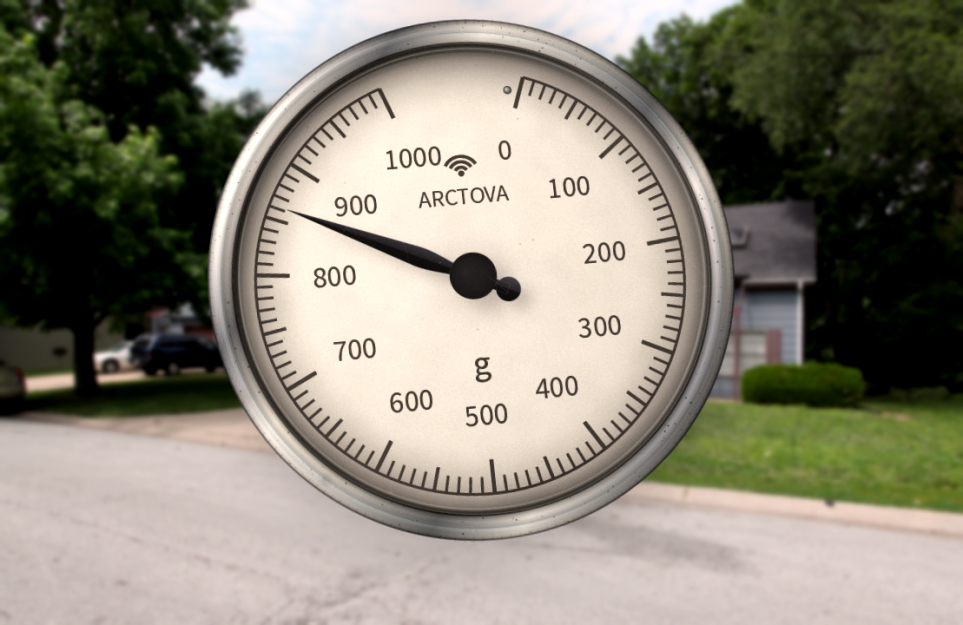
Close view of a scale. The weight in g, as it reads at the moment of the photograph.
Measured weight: 860 g
